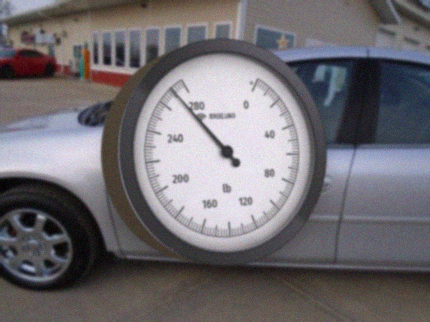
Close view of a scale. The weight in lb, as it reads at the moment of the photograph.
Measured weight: 270 lb
